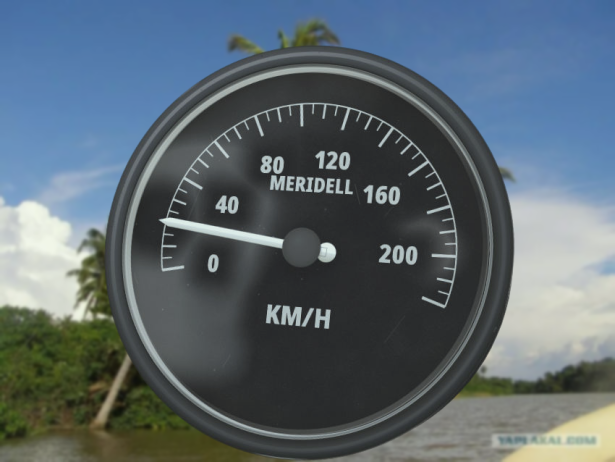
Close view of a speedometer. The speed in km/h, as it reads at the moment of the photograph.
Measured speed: 20 km/h
